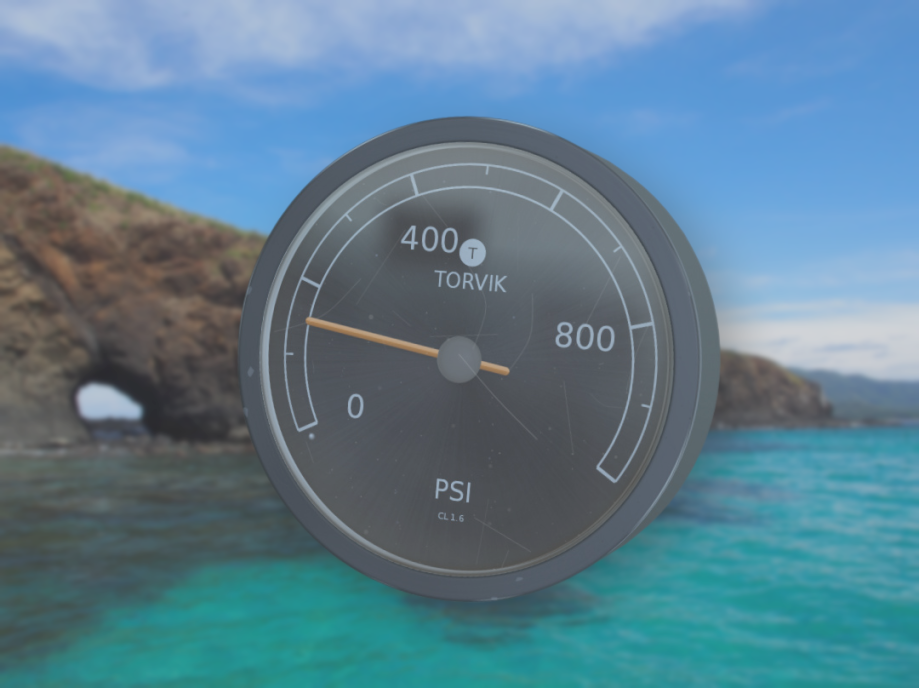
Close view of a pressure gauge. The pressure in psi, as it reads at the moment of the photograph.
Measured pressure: 150 psi
